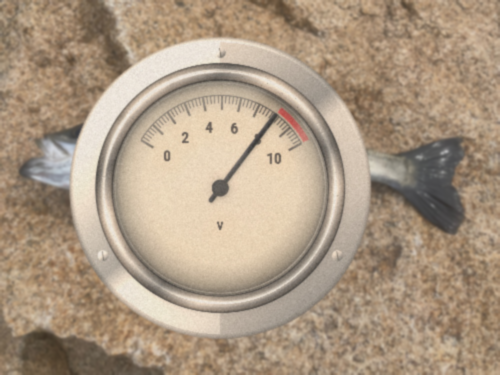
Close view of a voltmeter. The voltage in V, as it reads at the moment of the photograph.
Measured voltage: 8 V
